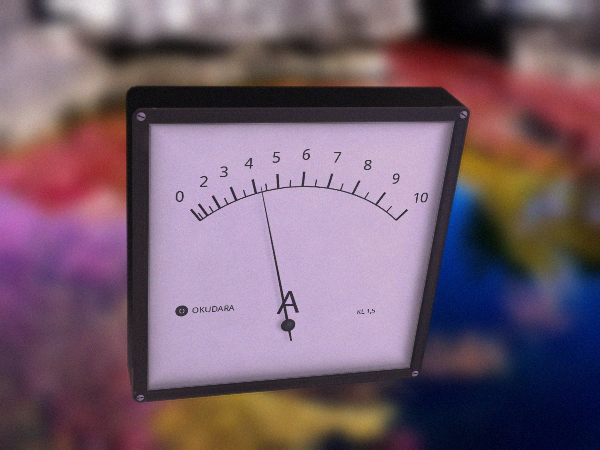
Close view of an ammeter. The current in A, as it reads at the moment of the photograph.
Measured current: 4.25 A
